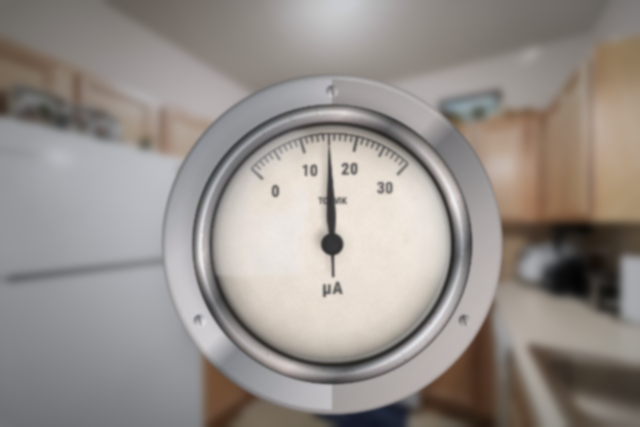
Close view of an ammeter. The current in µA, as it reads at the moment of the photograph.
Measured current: 15 µA
